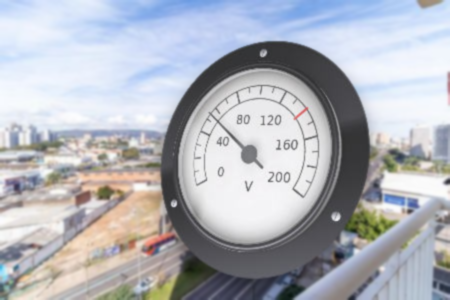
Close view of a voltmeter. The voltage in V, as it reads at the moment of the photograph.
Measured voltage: 55 V
